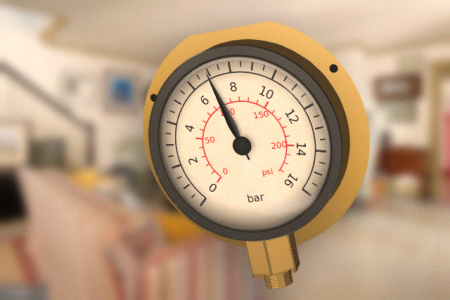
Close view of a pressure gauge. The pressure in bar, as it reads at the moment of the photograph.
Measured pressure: 7 bar
